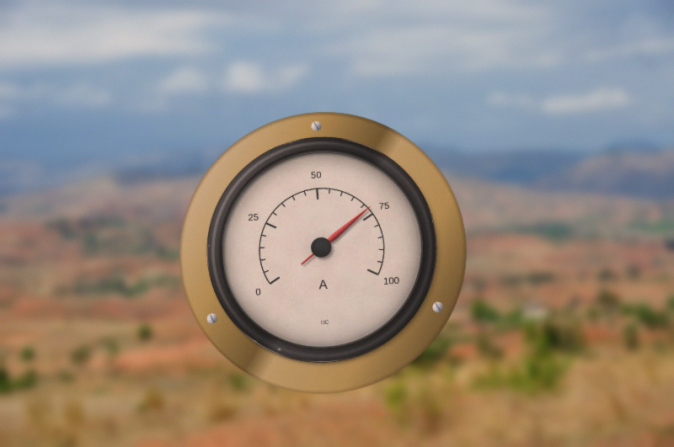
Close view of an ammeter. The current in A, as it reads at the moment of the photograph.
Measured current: 72.5 A
